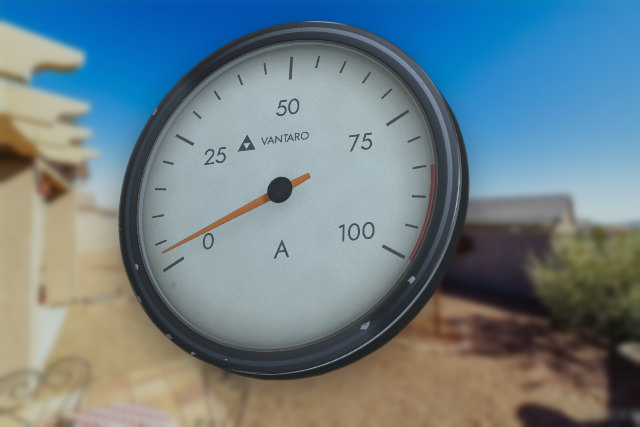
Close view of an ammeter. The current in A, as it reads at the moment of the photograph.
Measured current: 2.5 A
